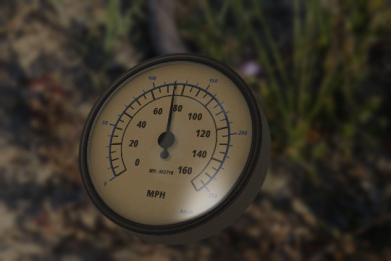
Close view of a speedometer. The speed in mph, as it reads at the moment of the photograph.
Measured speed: 75 mph
